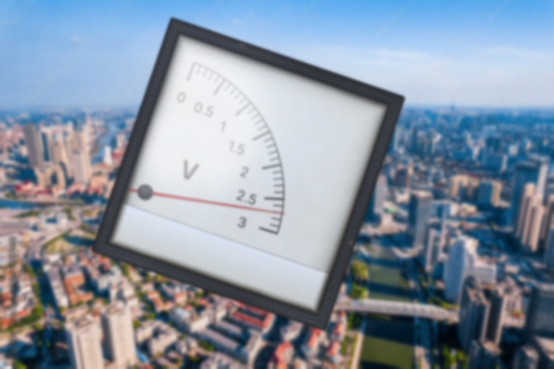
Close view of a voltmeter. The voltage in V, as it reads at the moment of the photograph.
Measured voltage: 2.7 V
